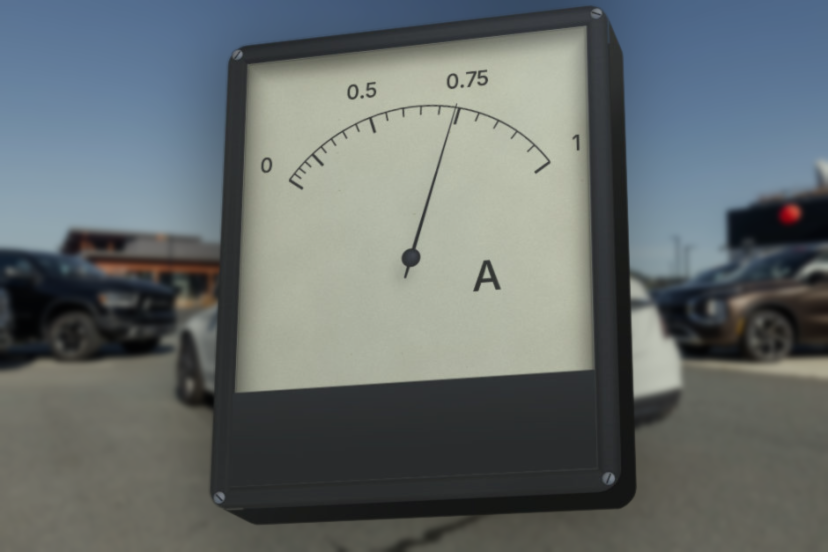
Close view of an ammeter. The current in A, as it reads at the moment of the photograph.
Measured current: 0.75 A
